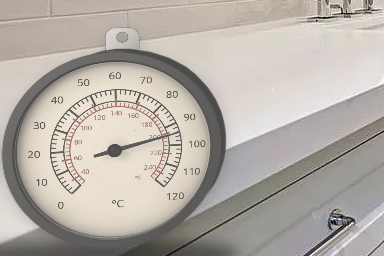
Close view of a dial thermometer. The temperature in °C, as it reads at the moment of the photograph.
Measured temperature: 94 °C
